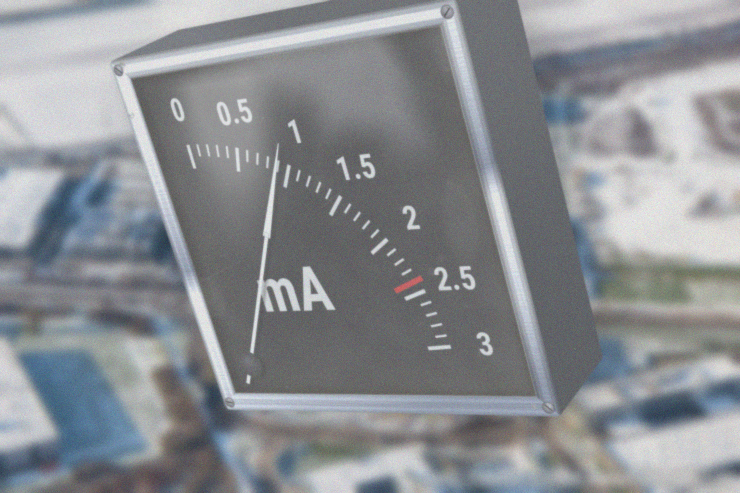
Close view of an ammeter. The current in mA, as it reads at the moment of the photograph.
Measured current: 0.9 mA
